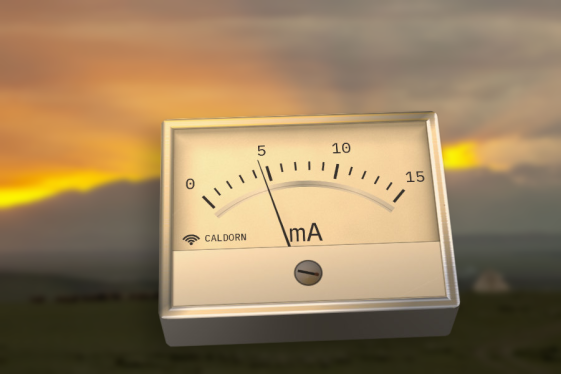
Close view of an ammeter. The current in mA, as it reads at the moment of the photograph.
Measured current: 4.5 mA
